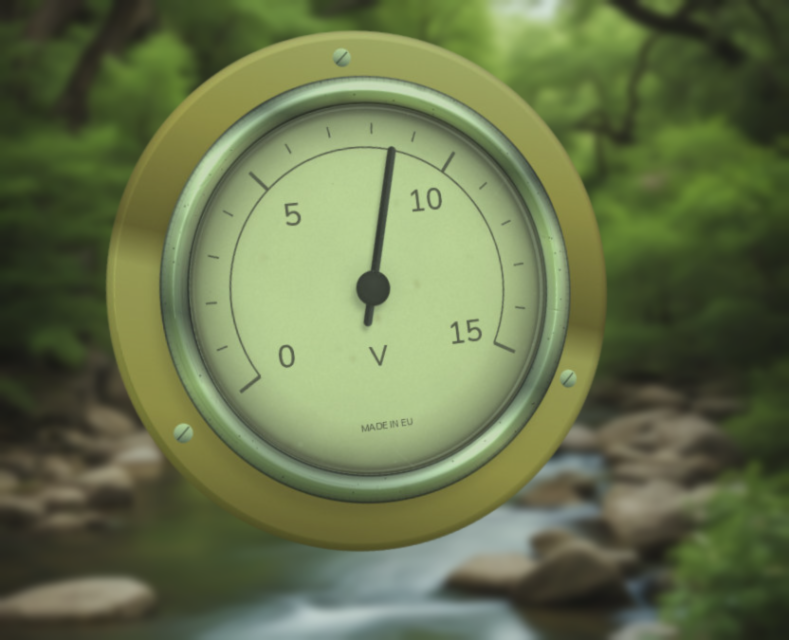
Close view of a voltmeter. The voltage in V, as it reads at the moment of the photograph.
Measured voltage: 8.5 V
